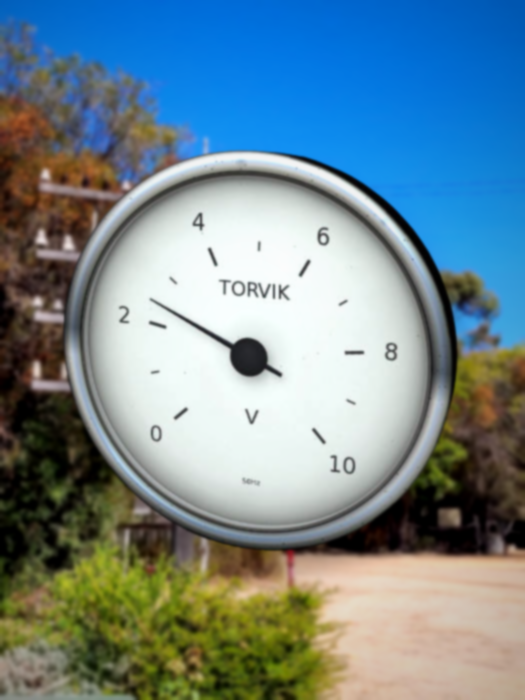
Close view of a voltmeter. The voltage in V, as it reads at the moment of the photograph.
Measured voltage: 2.5 V
